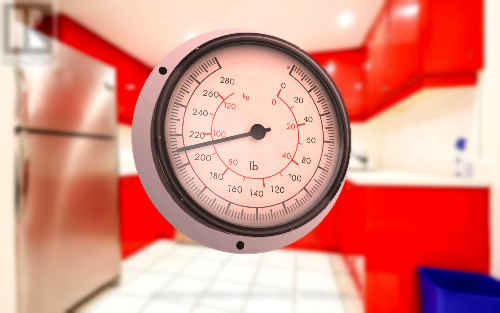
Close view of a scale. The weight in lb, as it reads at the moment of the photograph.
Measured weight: 210 lb
